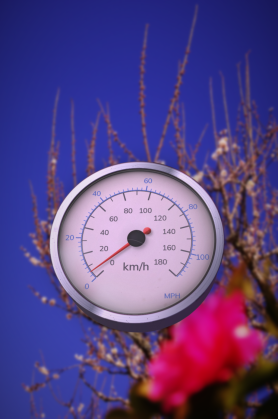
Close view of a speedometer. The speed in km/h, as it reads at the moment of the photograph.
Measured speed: 5 km/h
